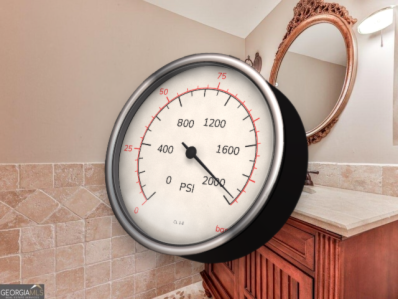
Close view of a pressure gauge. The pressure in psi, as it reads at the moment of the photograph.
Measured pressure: 1950 psi
